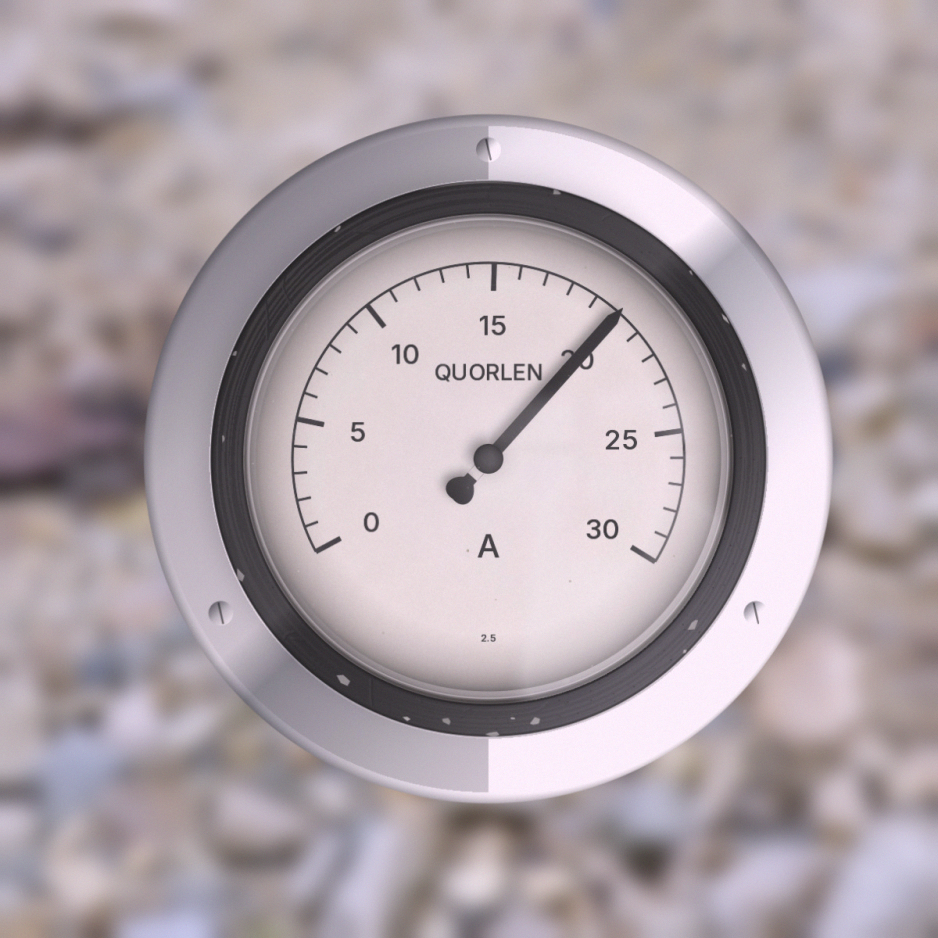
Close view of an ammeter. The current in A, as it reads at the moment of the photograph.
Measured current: 20 A
